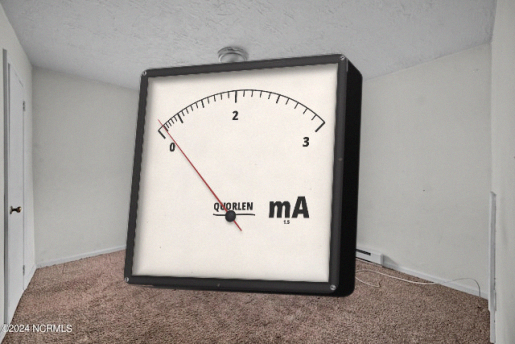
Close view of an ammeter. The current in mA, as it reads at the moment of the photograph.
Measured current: 0.5 mA
